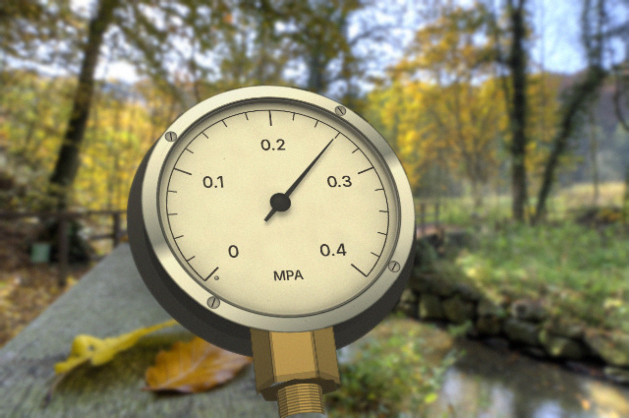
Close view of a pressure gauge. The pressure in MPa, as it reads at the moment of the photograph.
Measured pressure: 0.26 MPa
